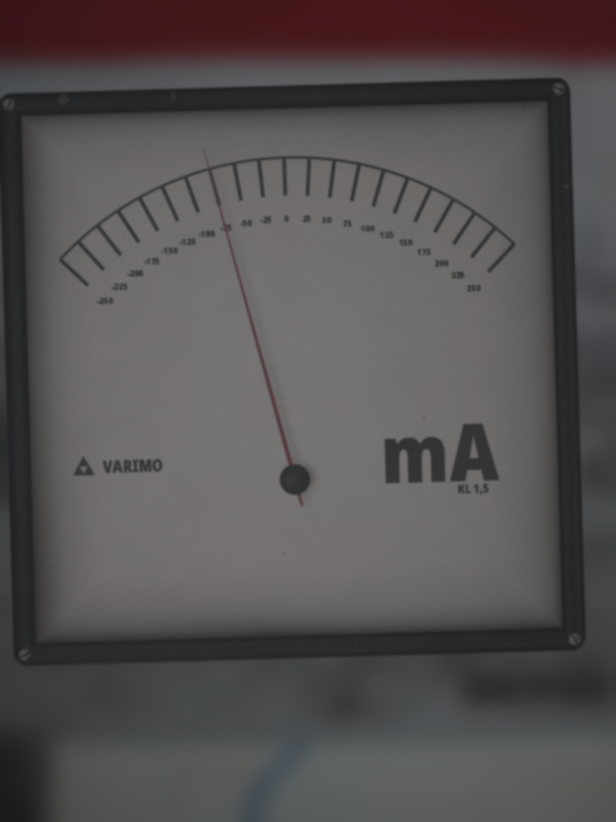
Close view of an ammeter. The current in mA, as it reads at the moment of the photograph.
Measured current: -75 mA
